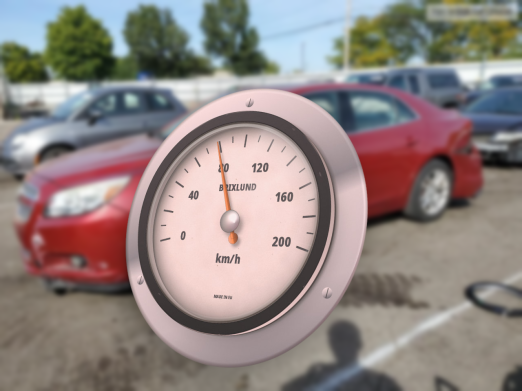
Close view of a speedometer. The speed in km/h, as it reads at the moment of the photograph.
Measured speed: 80 km/h
